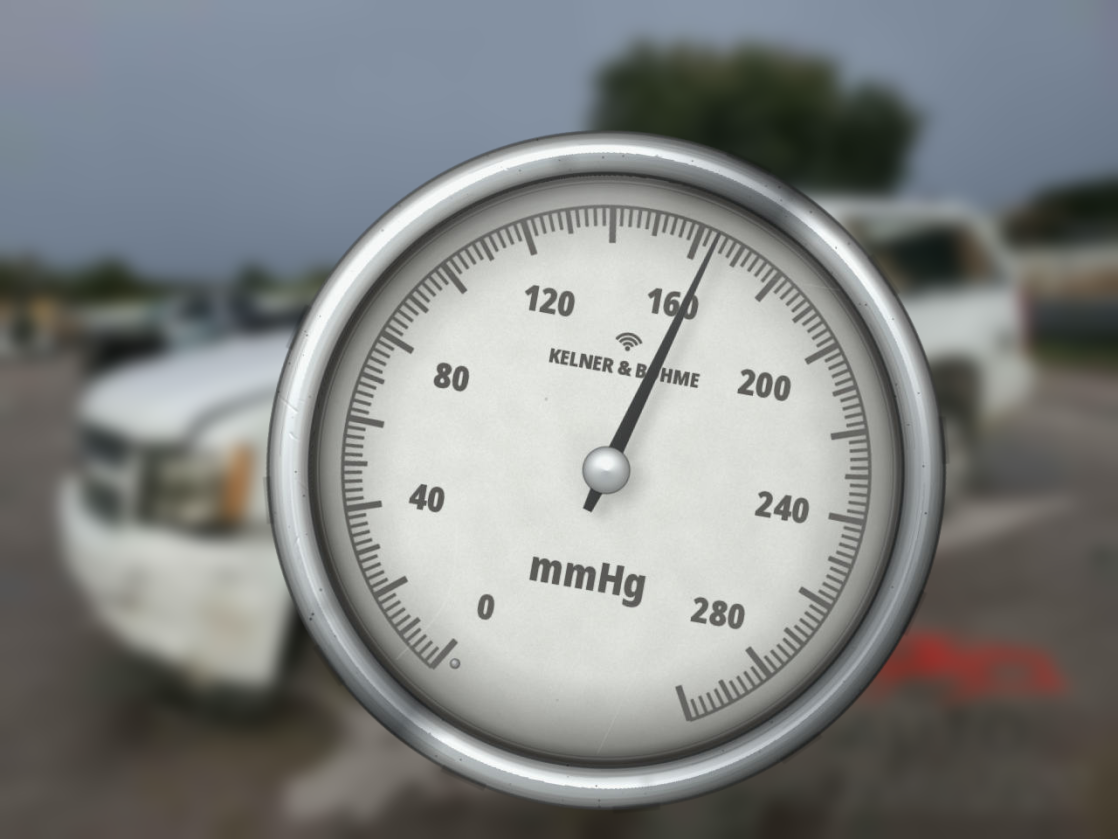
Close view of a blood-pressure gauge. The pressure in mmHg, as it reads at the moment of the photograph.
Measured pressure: 164 mmHg
